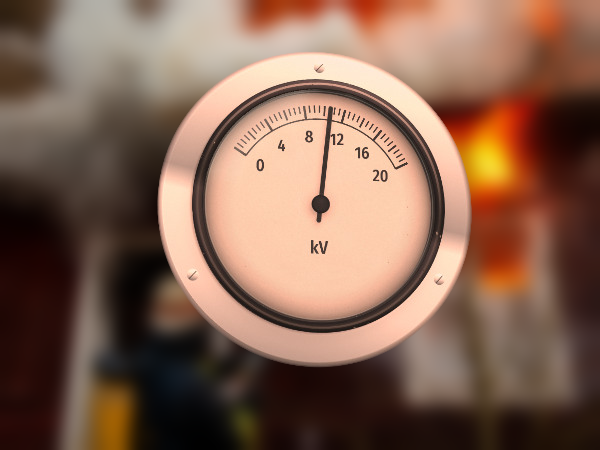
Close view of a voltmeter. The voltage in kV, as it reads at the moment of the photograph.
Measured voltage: 10.5 kV
